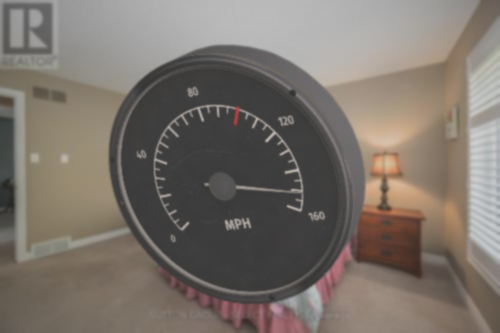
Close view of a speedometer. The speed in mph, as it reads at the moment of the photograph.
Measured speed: 150 mph
